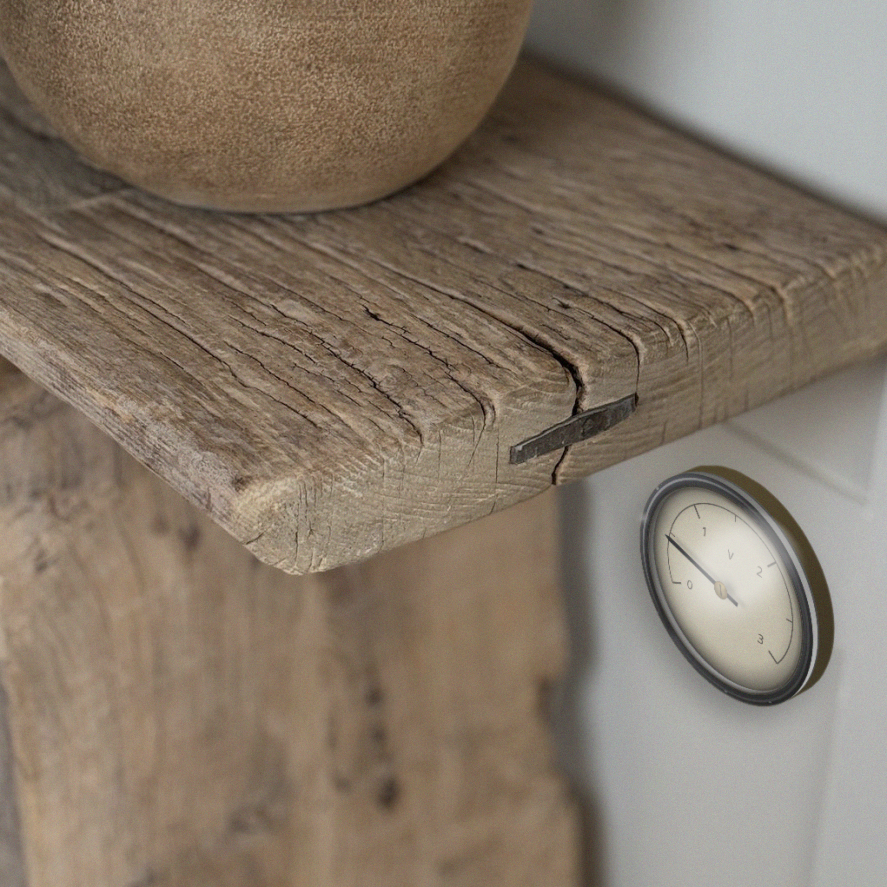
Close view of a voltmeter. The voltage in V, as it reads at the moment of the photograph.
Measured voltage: 0.5 V
